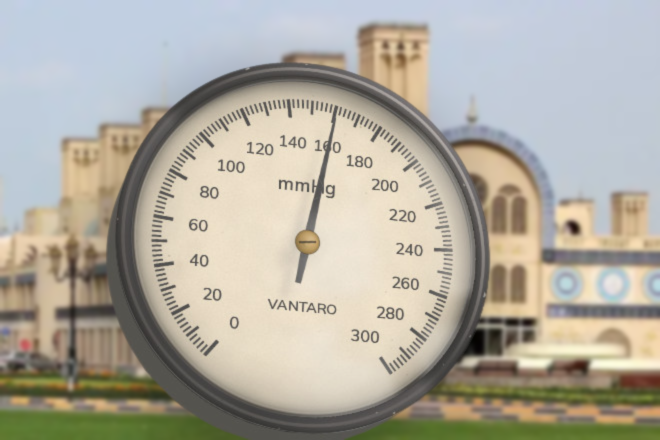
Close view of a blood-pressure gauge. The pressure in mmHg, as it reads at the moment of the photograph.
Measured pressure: 160 mmHg
